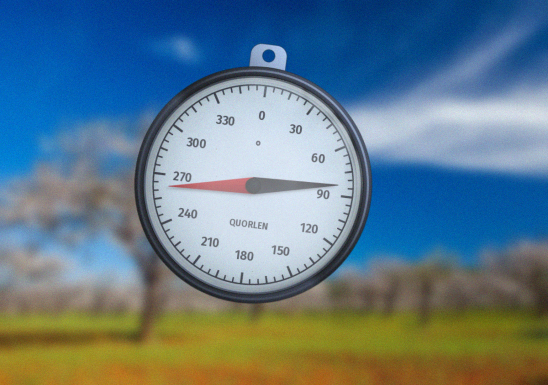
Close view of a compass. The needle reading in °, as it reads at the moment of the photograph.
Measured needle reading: 262.5 °
